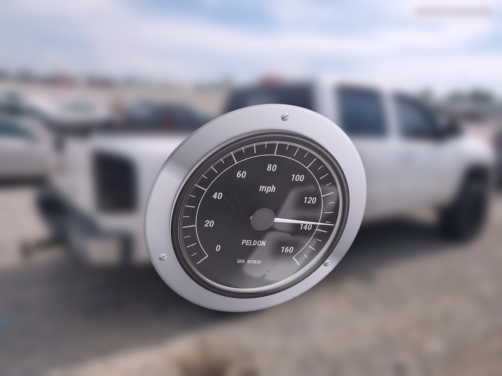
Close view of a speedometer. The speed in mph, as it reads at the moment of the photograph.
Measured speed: 135 mph
